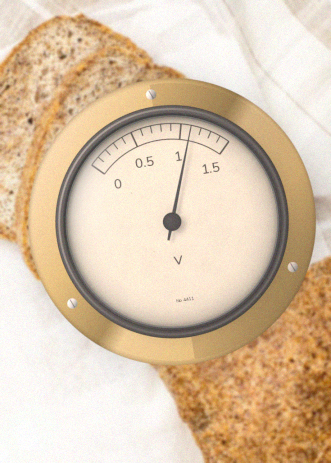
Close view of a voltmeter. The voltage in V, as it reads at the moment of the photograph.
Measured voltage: 1.1 V
